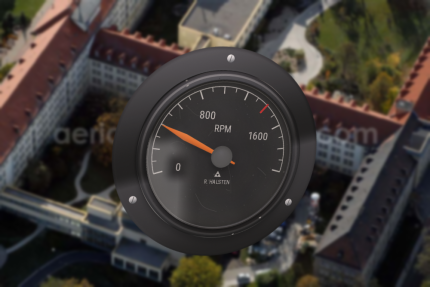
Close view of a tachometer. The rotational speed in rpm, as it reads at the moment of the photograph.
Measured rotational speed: 400 rpm
